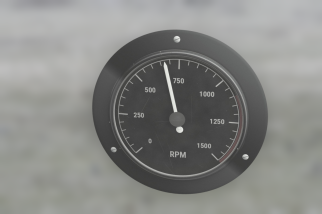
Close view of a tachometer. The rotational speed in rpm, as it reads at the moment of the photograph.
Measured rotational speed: 675 rpm
